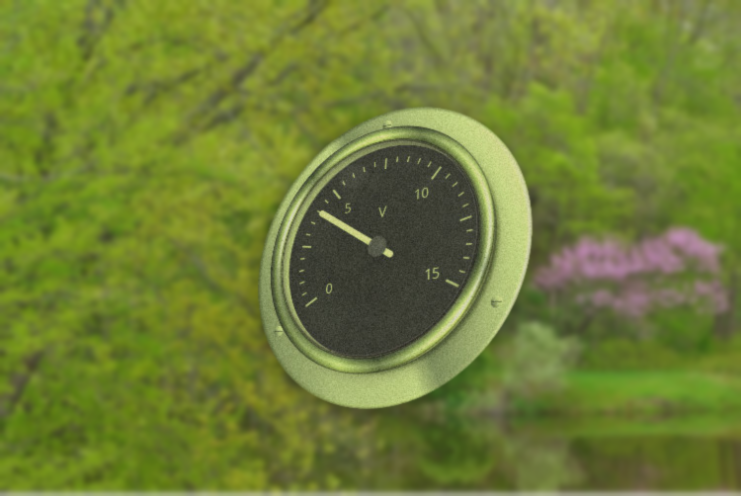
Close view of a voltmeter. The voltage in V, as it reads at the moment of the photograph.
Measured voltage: 4 V
